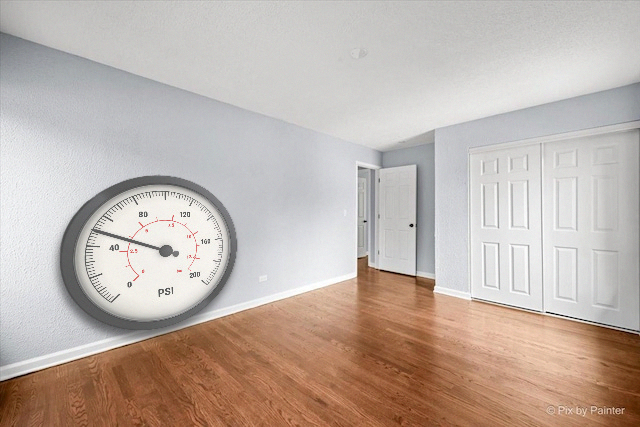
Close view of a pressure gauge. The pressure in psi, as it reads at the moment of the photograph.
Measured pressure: 50 psi
